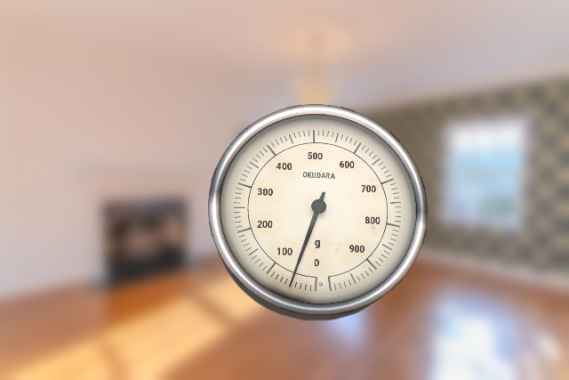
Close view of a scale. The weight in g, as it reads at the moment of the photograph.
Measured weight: 50 g
